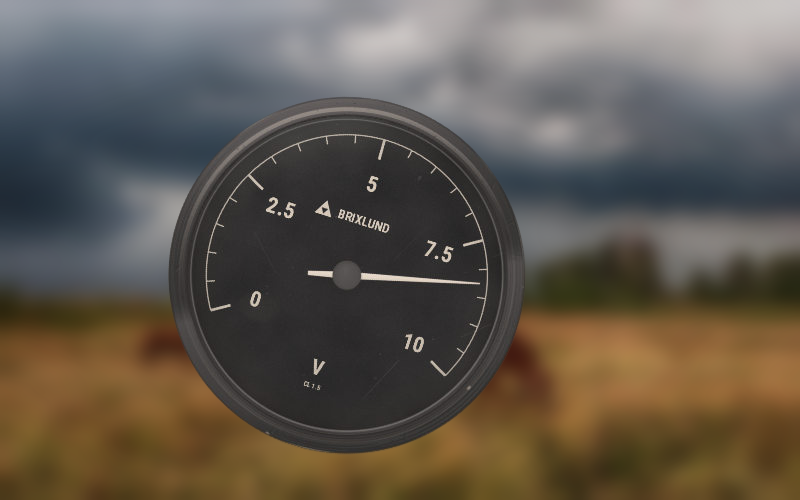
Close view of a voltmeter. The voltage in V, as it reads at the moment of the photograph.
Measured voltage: 8.25 V
